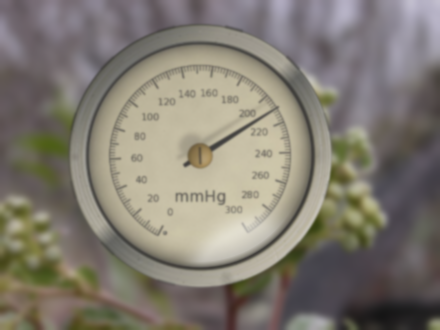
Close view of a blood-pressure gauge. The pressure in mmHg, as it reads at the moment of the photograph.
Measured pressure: 210 mmHg
